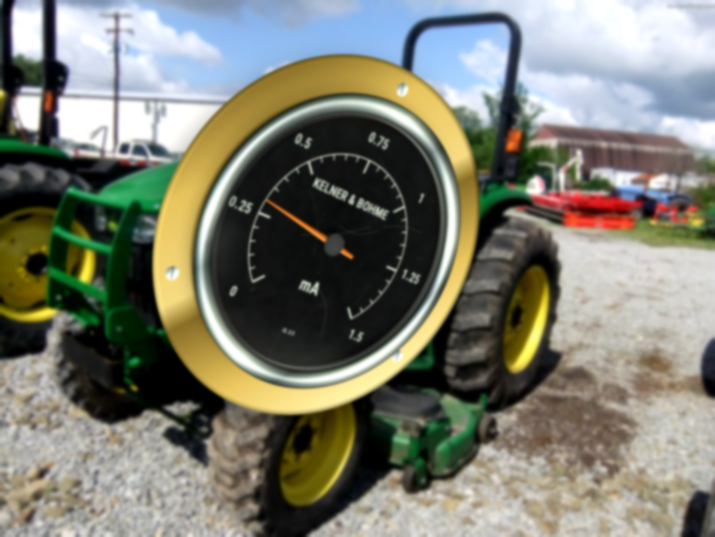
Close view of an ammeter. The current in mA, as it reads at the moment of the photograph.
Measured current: 0.3 mA
